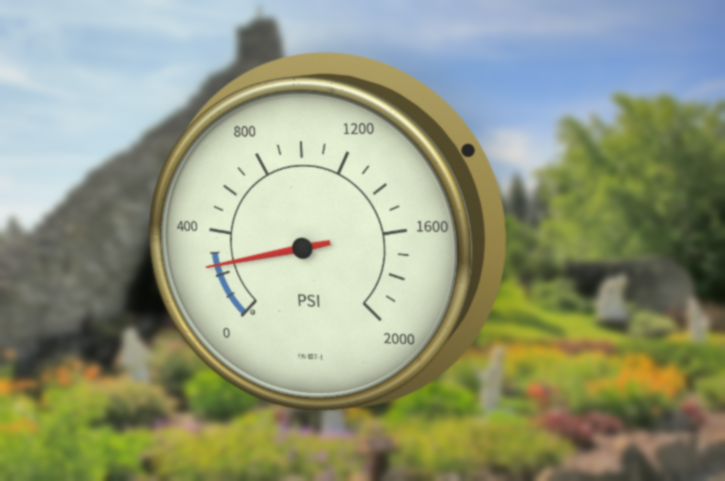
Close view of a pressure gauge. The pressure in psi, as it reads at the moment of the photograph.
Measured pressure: 250 psi
